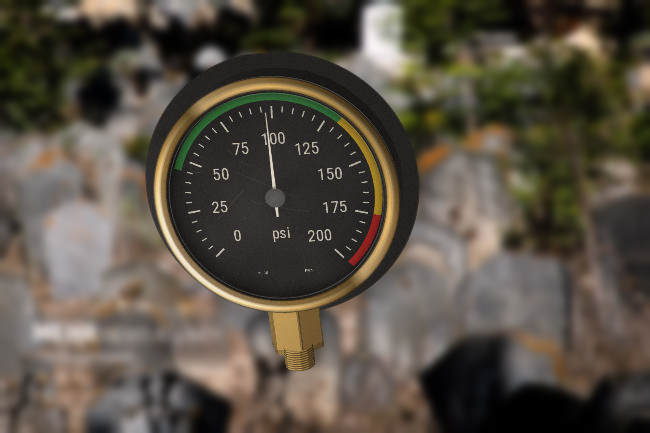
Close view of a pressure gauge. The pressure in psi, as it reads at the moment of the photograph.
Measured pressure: 97.5 psi
